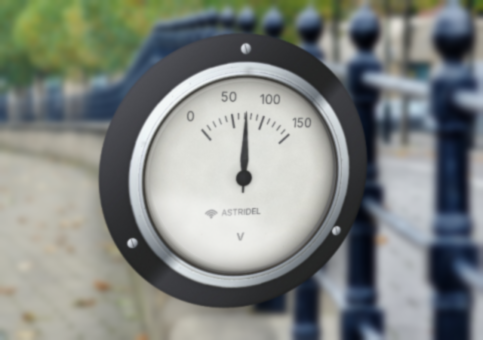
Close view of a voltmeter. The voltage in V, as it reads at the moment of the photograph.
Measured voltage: 70 V
